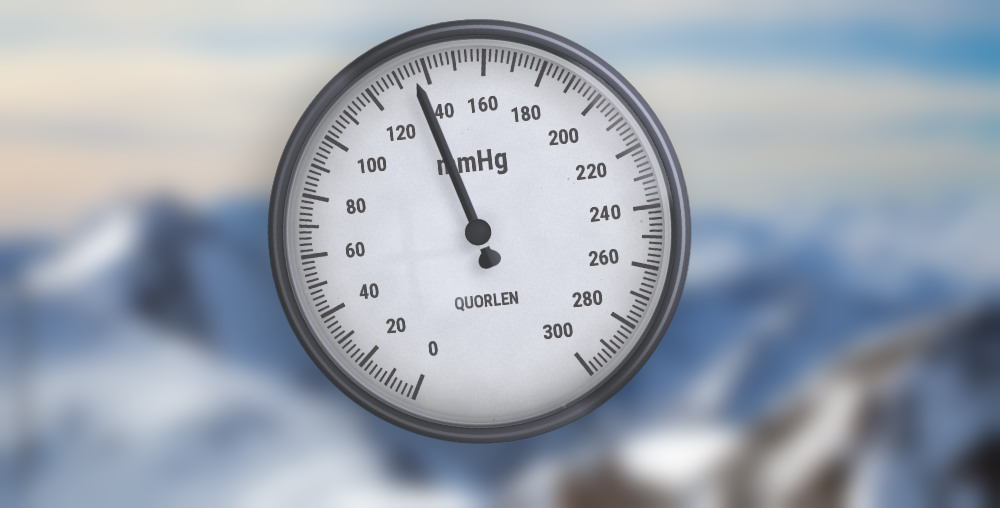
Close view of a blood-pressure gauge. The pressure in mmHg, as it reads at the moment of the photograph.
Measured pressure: 136 mmHg
